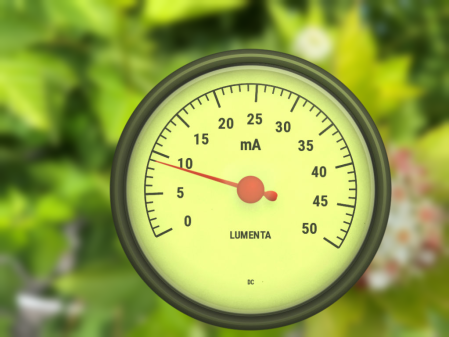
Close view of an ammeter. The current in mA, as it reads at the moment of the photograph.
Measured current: 9 mA
